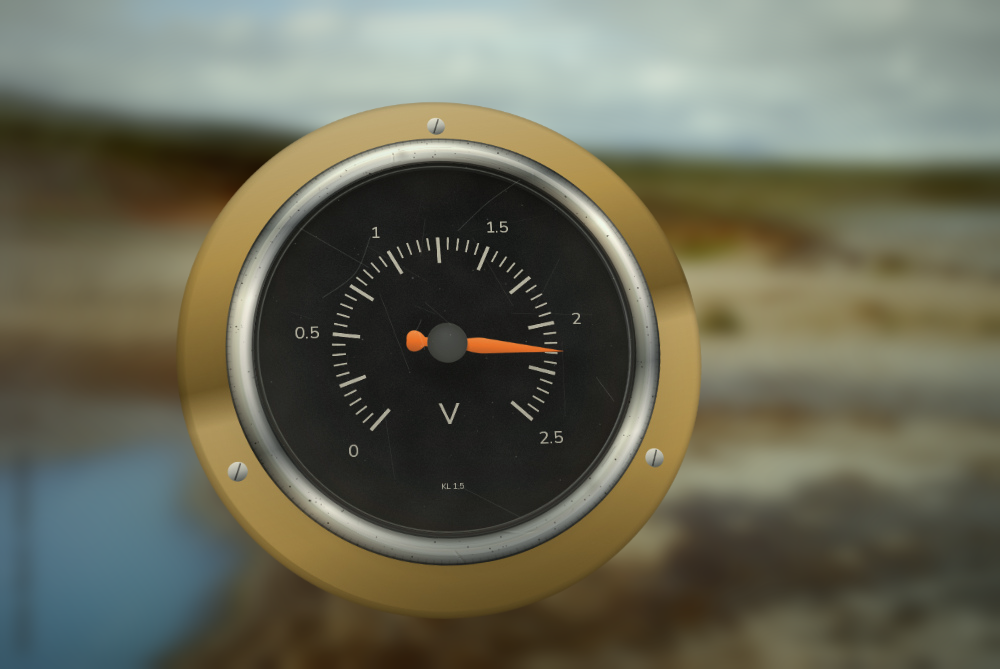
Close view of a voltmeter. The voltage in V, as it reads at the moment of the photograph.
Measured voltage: 2.15 V
